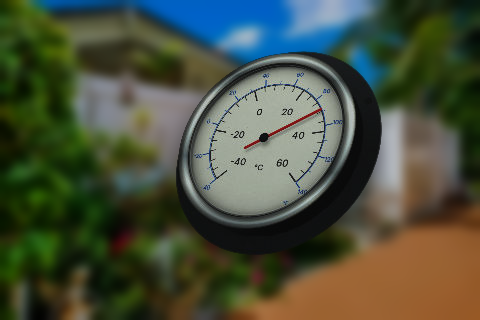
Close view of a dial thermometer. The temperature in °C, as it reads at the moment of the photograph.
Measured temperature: 32 °C
